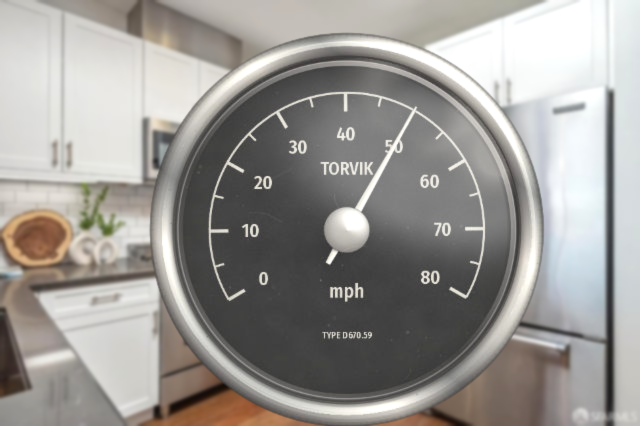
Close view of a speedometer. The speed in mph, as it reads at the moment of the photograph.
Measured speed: 50 mph
